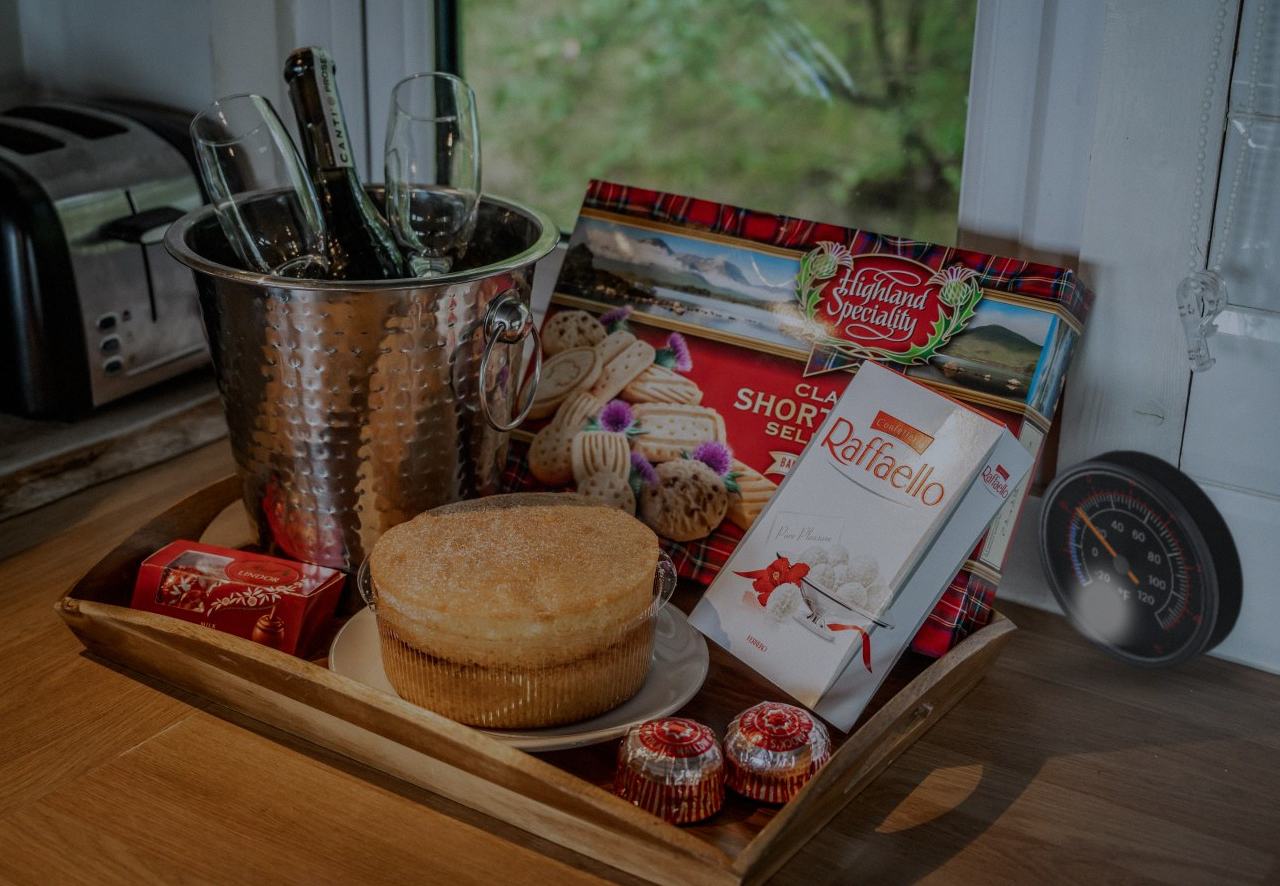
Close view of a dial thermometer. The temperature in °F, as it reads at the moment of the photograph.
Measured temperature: 20 °F
